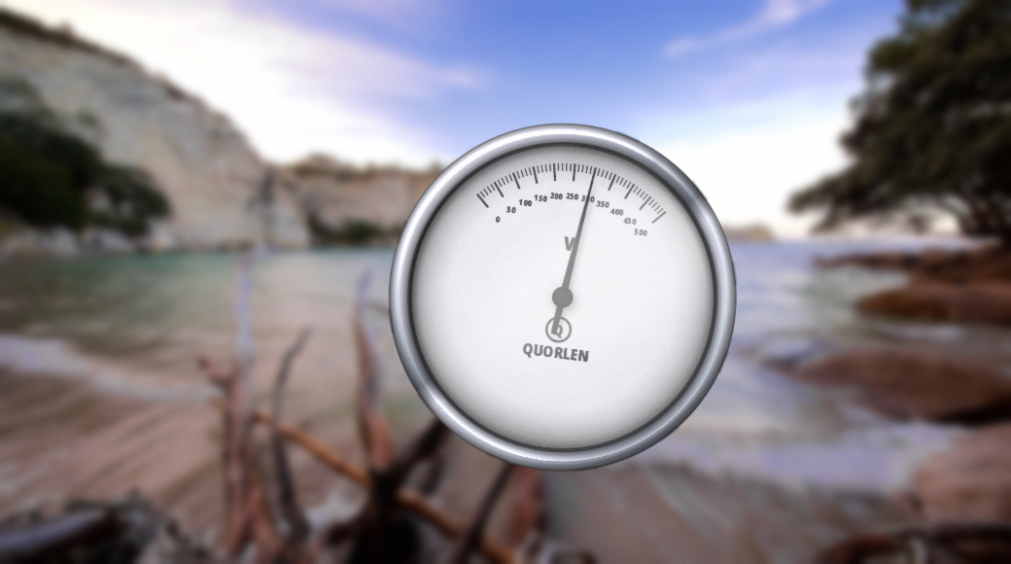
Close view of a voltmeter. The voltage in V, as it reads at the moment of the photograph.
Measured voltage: 300 V
